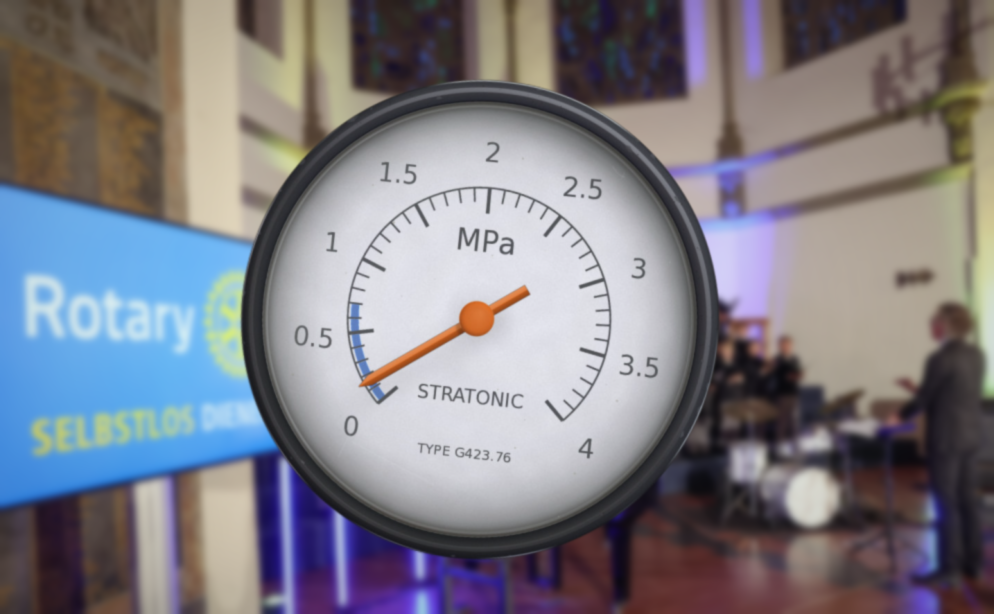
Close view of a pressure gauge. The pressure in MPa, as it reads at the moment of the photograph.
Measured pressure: 0.15 MPa
